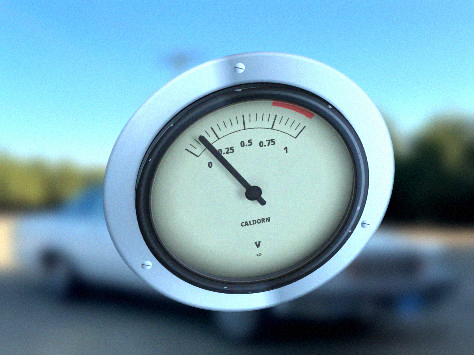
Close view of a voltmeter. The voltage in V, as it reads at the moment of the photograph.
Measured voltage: 0.15 V
